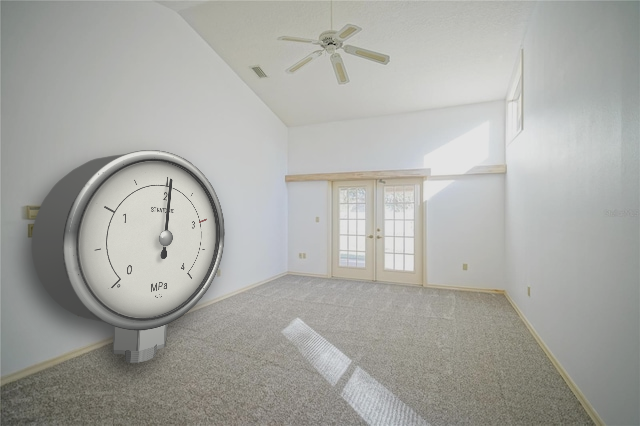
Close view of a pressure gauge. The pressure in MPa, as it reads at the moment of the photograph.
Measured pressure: 2 MPa
